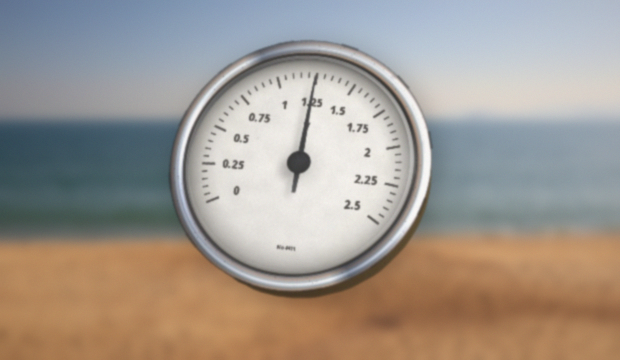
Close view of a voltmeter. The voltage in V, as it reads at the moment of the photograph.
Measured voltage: 1.25 V
